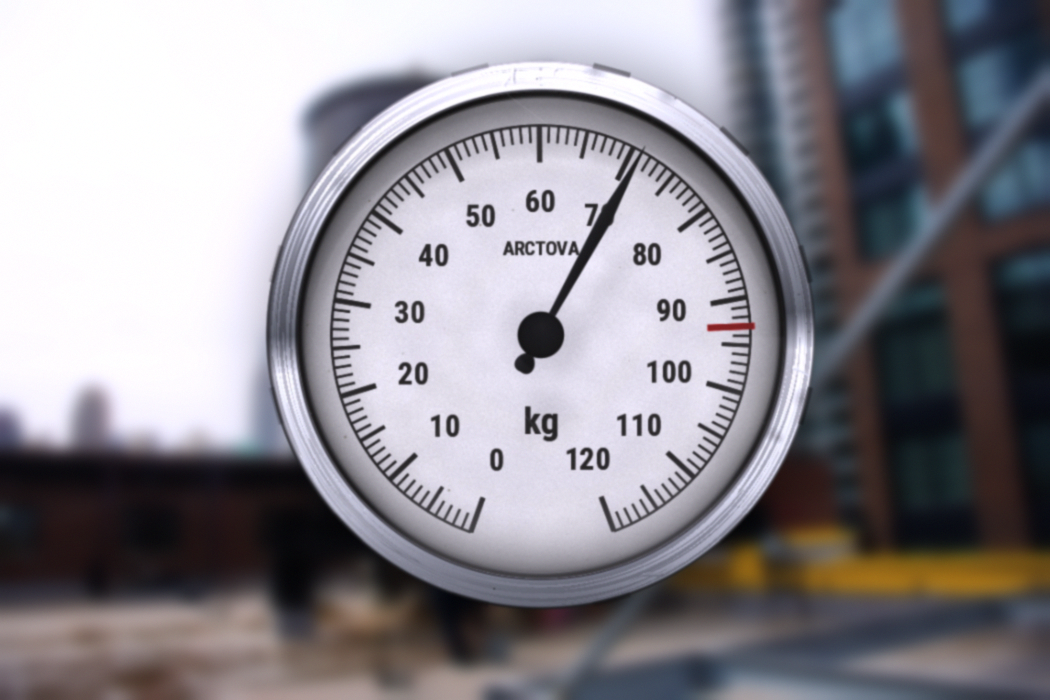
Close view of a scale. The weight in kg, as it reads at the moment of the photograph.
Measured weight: 71 kg
